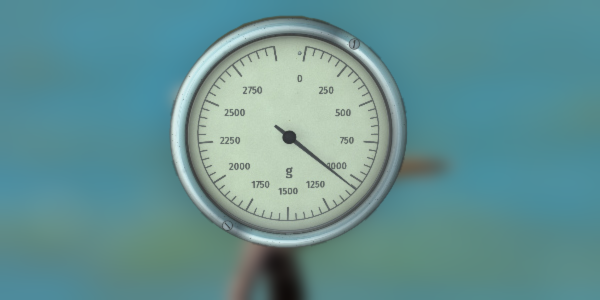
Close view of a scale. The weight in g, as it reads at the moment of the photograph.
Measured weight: 1050 g
